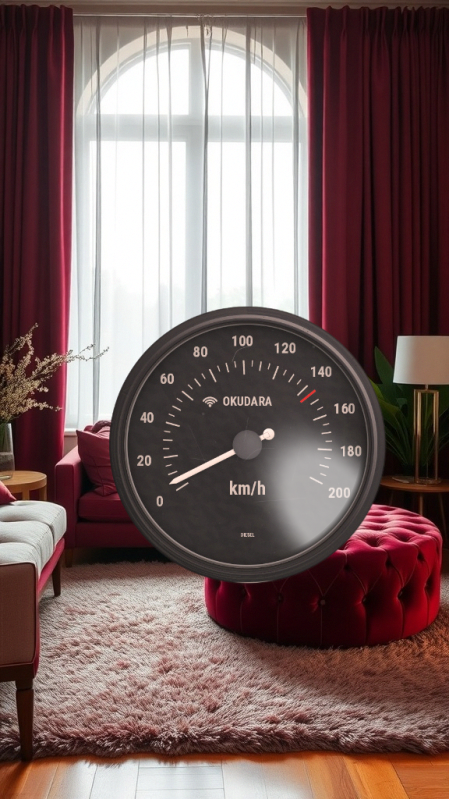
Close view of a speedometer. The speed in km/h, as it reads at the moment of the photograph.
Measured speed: 5 km/h
